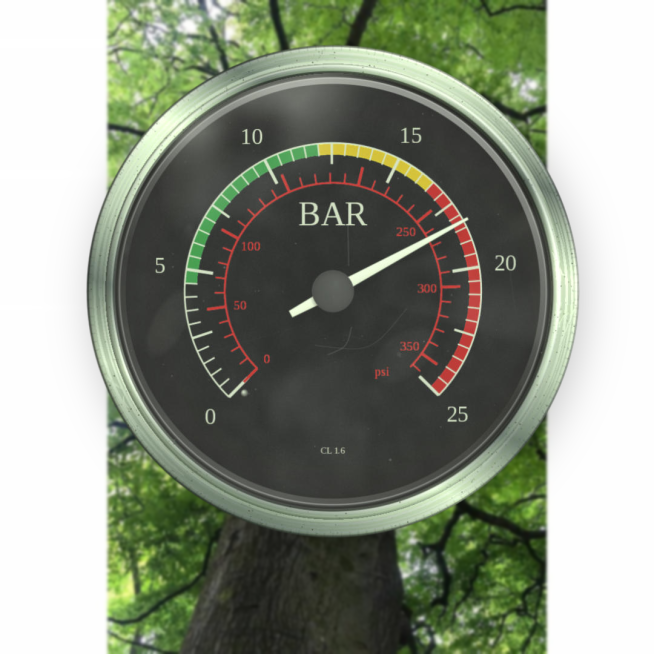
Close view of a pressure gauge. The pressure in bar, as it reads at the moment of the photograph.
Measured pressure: 18.25 bar
